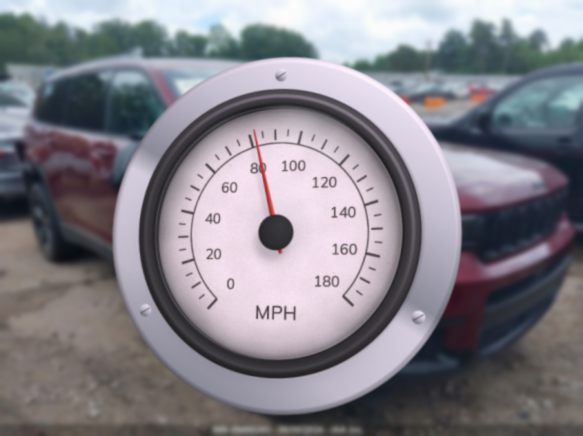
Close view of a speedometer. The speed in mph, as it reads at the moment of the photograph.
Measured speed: 82.5 mph
